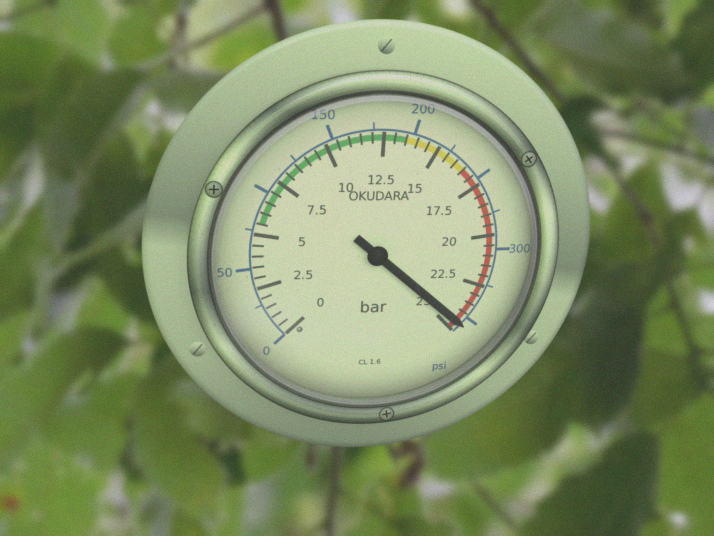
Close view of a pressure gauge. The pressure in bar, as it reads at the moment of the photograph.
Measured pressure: 24.5 bar
